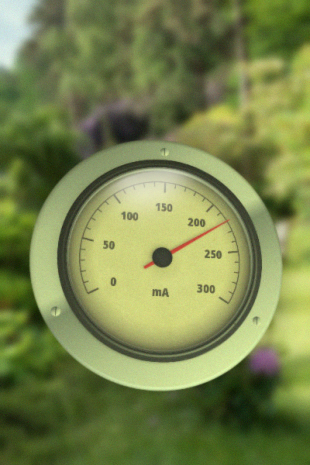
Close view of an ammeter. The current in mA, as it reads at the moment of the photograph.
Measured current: 220 mA
